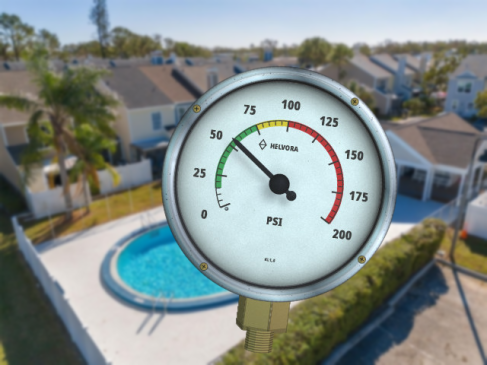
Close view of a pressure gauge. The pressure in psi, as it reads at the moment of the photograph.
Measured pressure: 55 psi
